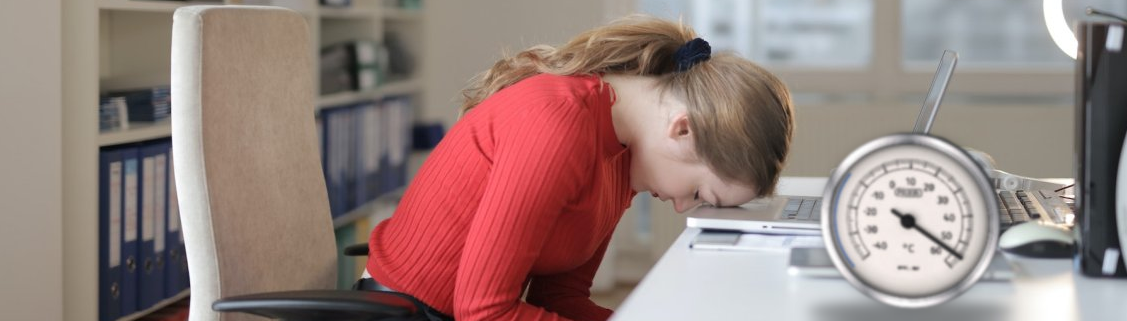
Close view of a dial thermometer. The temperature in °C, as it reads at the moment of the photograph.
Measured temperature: 55 °C
